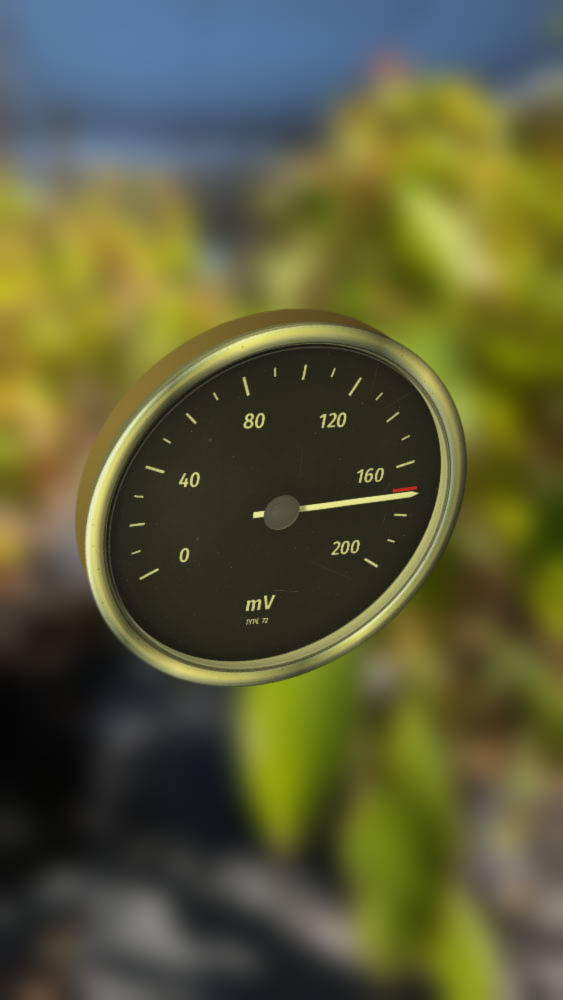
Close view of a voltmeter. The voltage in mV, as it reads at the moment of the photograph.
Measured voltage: 170 mV
